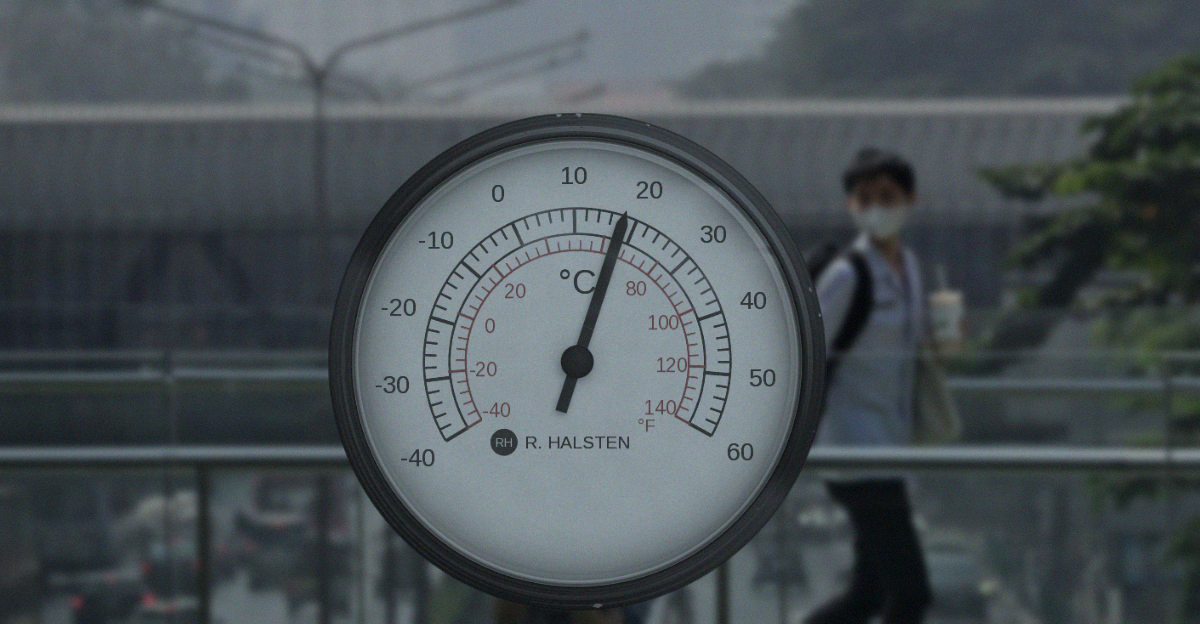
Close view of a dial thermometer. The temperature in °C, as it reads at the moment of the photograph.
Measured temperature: 18 °C
